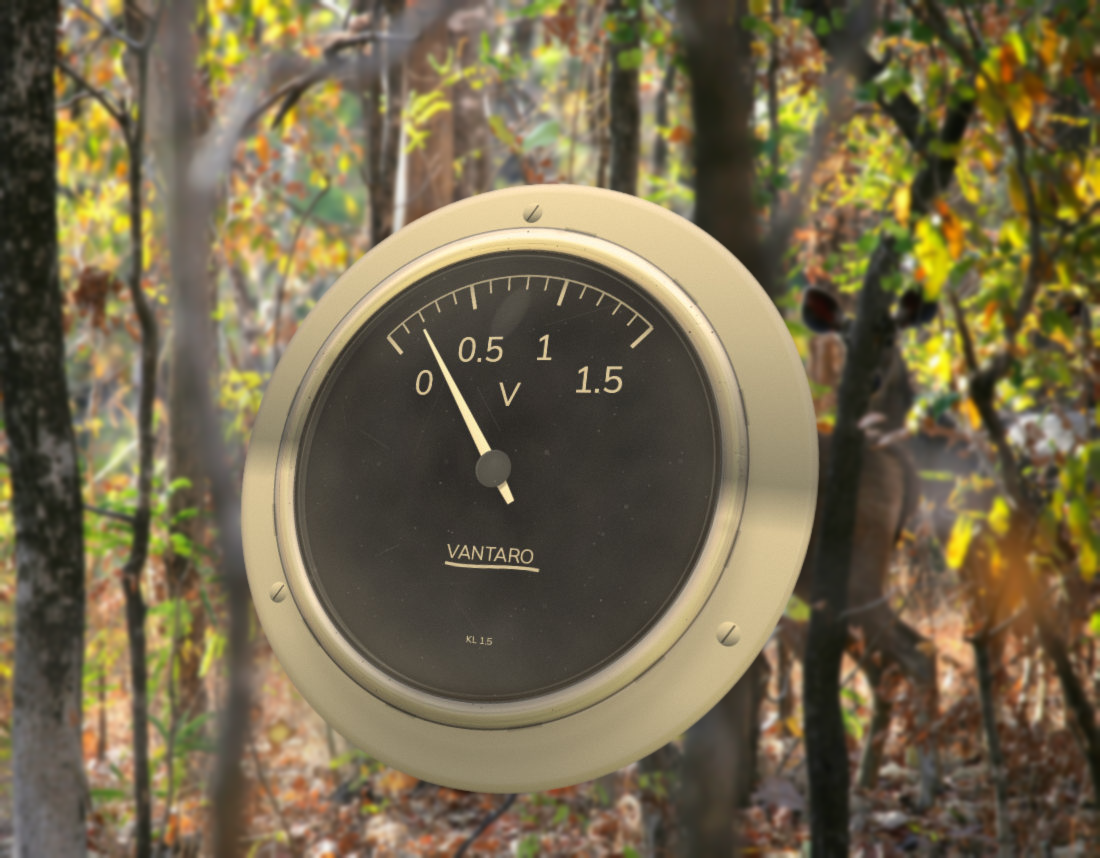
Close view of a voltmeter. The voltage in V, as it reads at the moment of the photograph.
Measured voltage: 0.2 V
